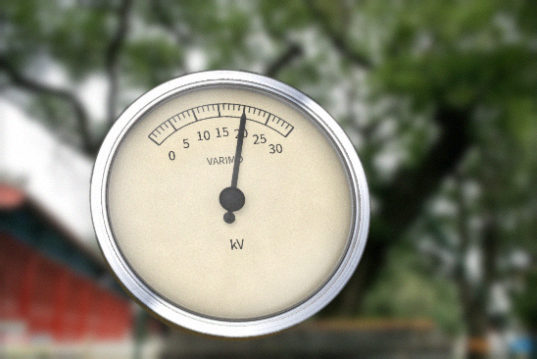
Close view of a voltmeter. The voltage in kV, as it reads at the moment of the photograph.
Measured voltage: 20 kV
